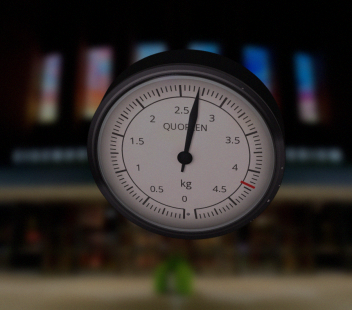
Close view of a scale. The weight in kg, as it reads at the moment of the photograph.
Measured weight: 2.7 kg
